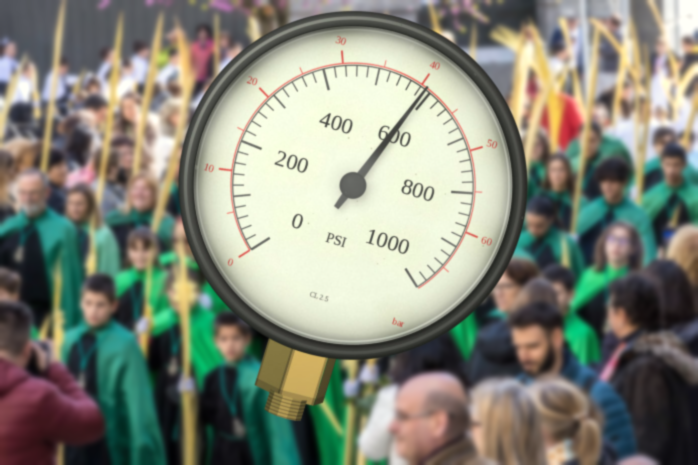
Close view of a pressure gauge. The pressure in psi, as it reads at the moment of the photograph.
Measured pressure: 590 psi
